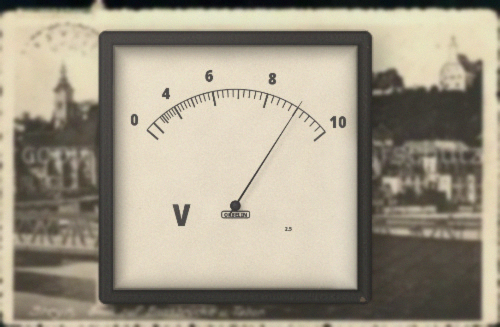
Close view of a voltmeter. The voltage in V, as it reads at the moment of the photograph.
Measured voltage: 9 V
